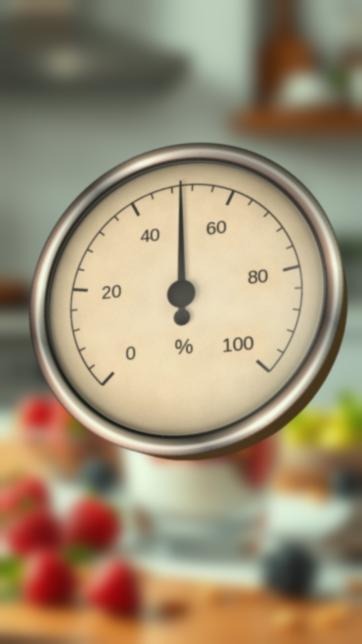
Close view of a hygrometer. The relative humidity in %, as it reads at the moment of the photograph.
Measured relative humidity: 50 %
